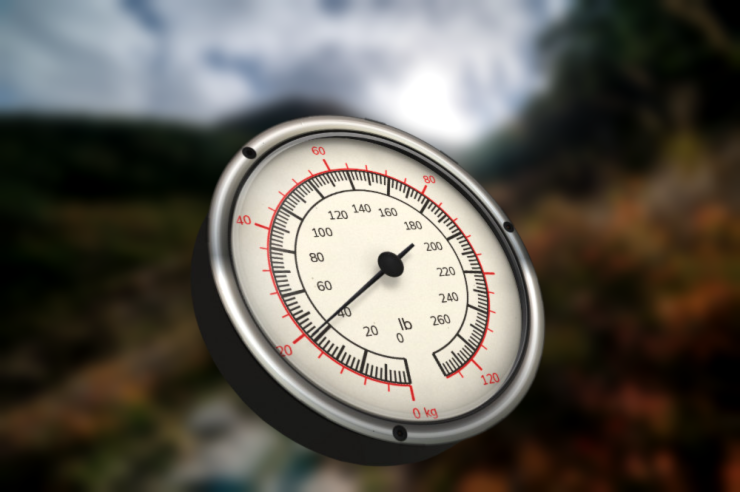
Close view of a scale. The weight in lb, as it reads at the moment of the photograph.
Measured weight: 42 lb
